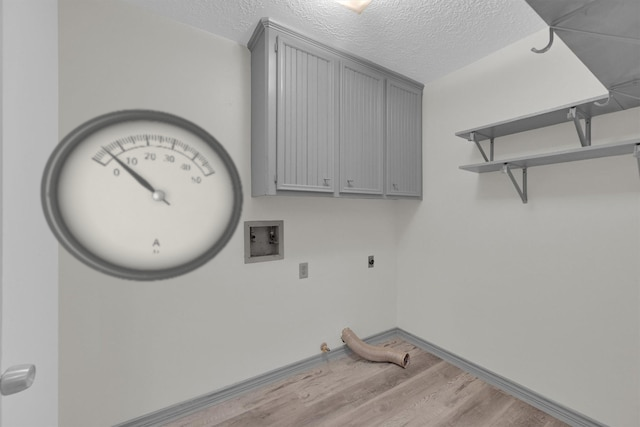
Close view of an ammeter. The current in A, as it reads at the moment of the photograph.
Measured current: 5 A
